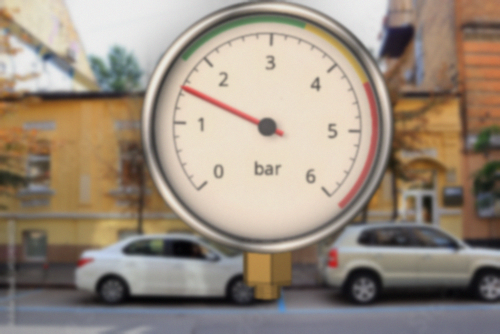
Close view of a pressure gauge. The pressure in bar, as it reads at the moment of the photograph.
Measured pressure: 1.5 bar
